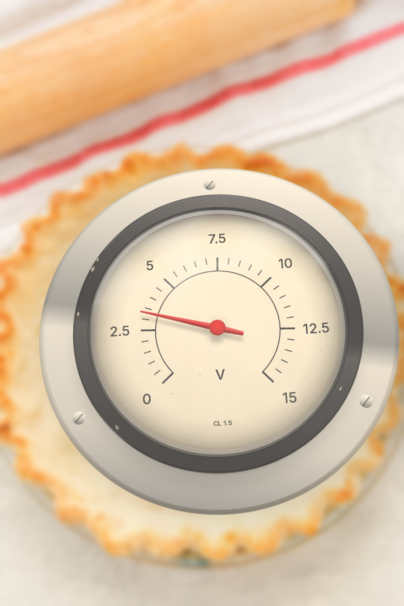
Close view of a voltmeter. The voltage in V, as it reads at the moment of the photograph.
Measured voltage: 3.25 V
